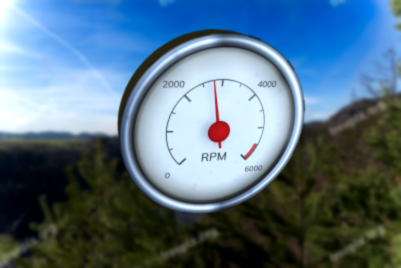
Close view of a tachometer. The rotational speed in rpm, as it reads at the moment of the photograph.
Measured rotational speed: 2750 rpm
